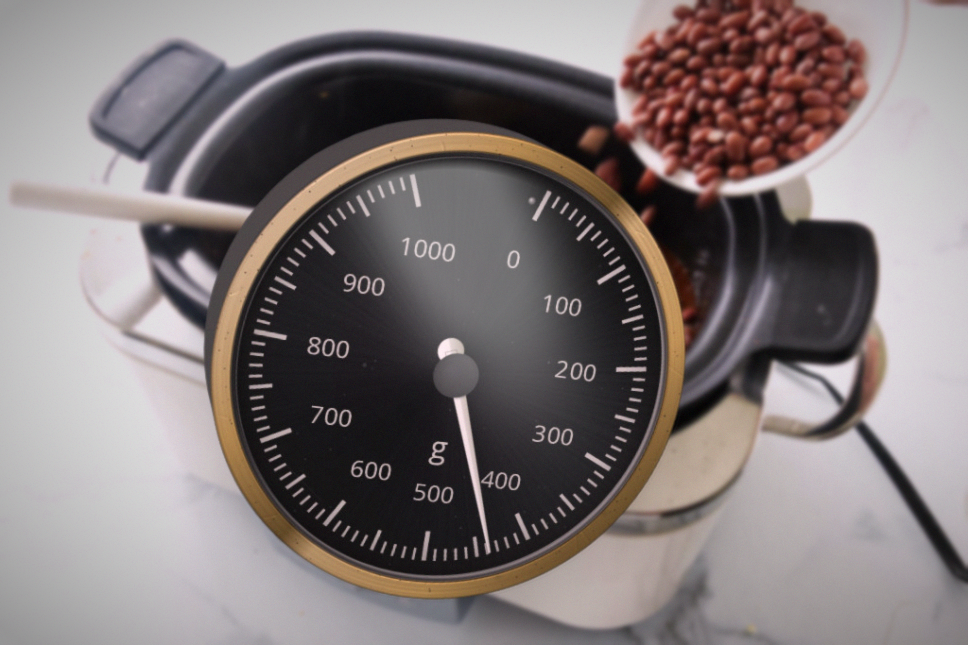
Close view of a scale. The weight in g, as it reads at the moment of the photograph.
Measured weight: 440 g
